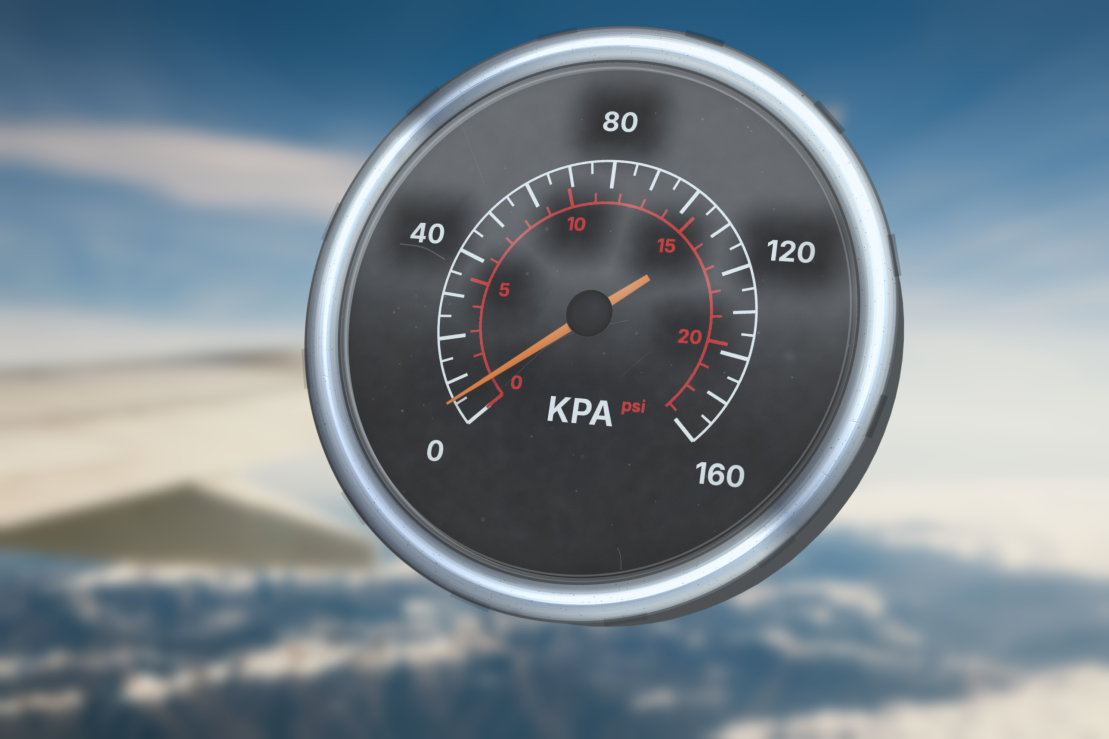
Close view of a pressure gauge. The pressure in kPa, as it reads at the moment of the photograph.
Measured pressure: 5 kPa
